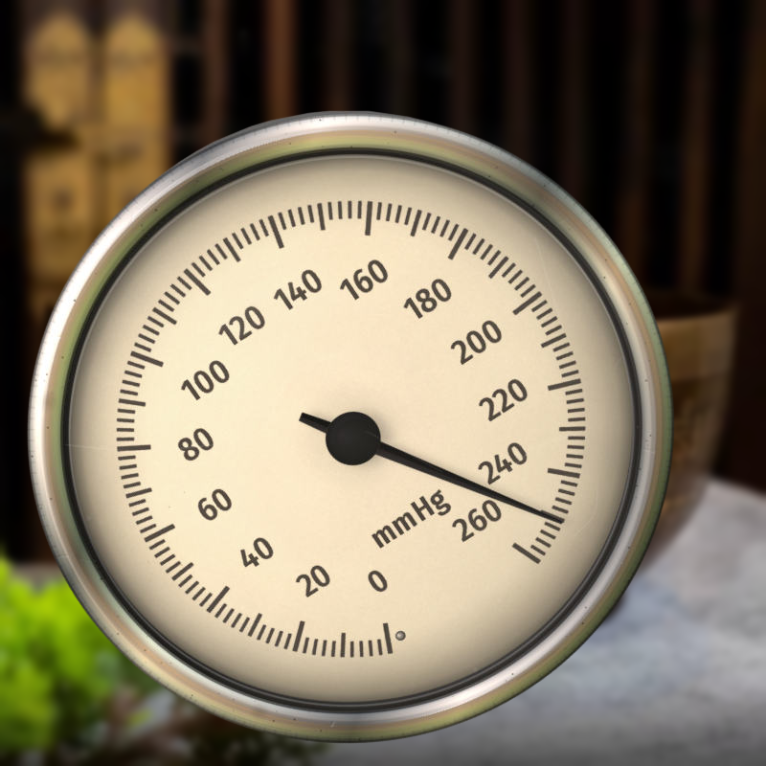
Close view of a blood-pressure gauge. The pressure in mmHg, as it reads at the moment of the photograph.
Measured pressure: 250 mmHg
